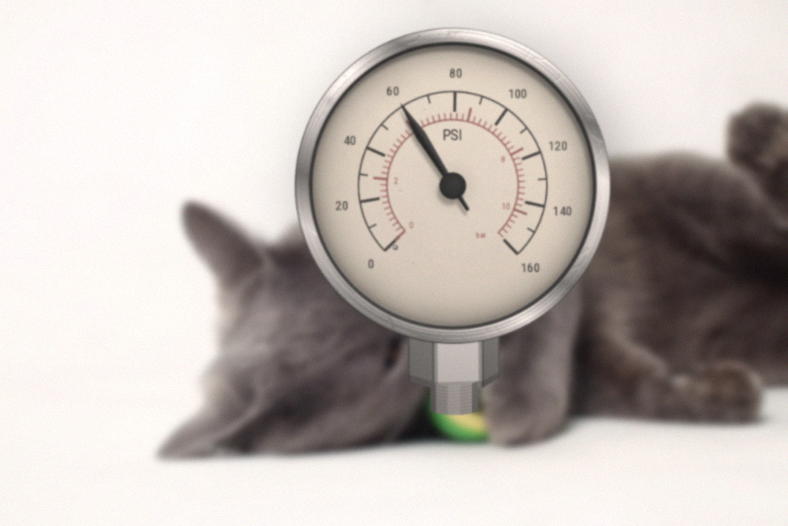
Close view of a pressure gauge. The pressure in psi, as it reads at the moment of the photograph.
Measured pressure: 60 psi
